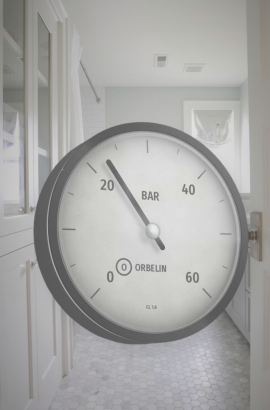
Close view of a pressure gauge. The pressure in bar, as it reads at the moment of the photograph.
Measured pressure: 22.5 bar
